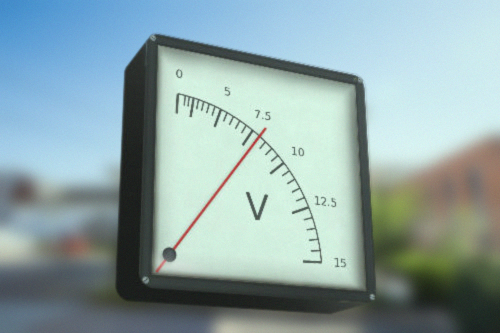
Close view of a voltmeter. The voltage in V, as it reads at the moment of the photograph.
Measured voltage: 8 V
